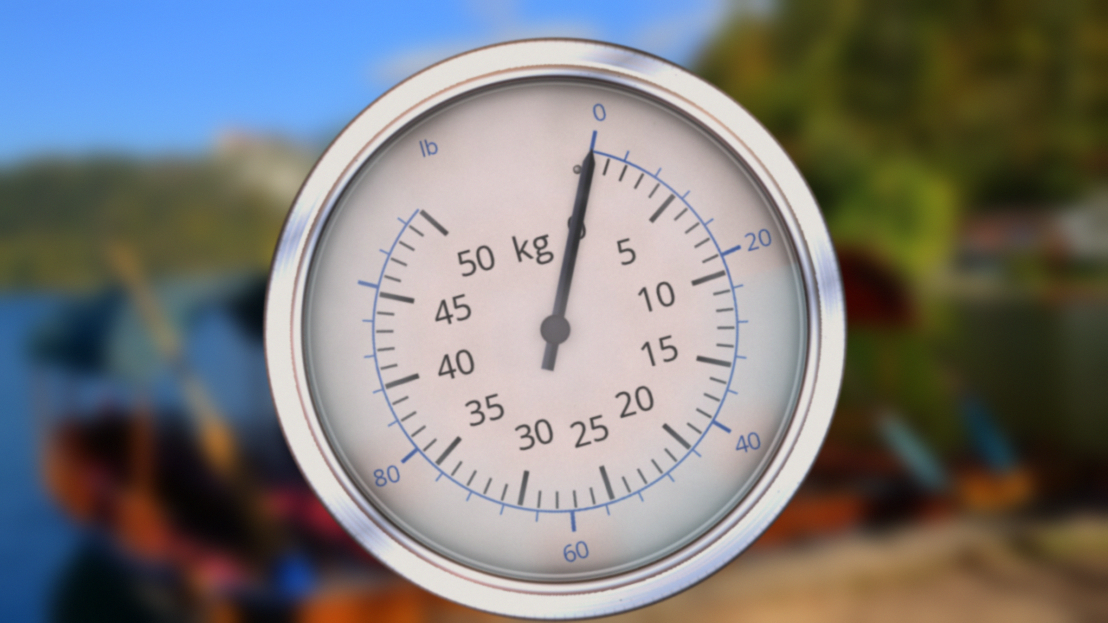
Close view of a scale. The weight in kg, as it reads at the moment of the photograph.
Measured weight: 0 kg
